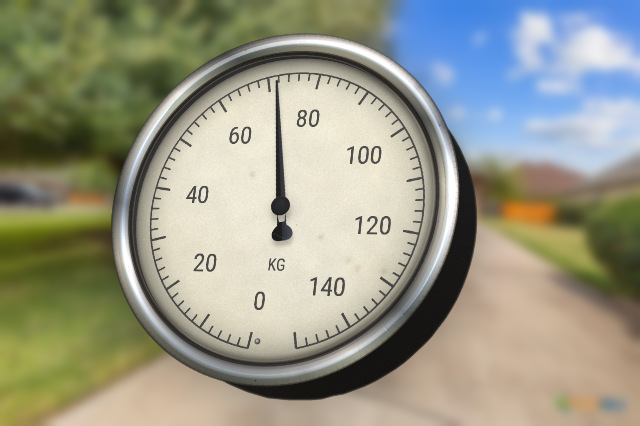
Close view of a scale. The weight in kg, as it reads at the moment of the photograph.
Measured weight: 72 kg
